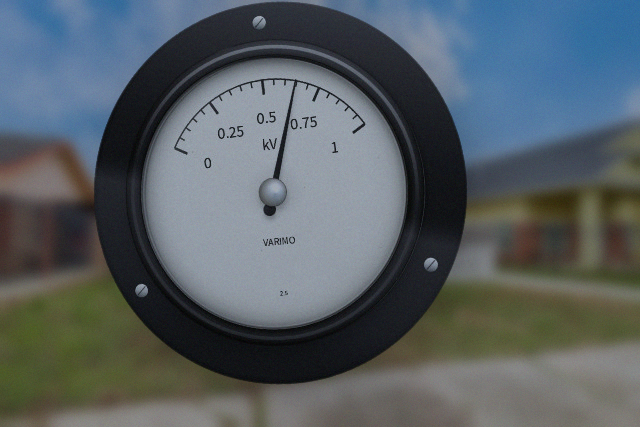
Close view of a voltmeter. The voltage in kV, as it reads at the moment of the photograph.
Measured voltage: 0.65 kV
